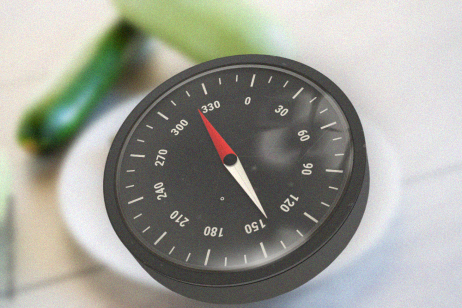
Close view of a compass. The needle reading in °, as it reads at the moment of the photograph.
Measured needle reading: 320 °
